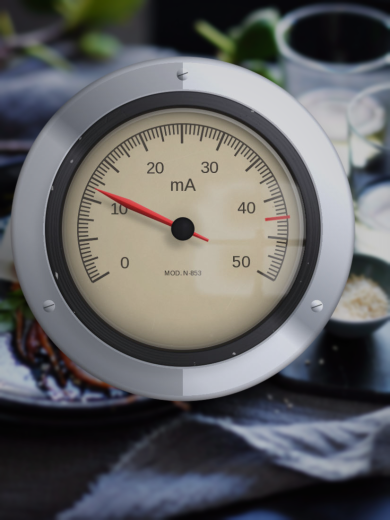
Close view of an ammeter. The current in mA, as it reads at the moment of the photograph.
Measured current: 11.5 mA
